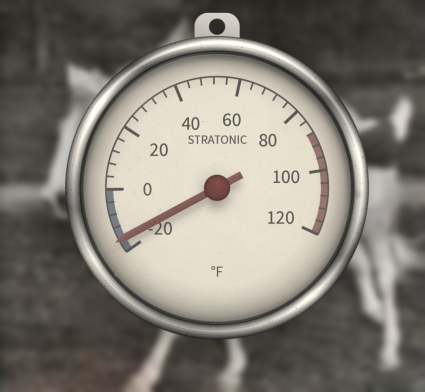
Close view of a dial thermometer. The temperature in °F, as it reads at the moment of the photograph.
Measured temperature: -16 °F
